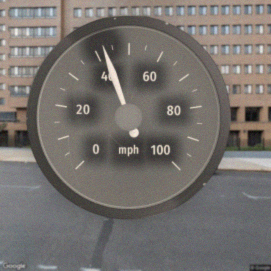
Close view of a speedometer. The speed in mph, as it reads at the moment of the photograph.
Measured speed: 42.5 mph
